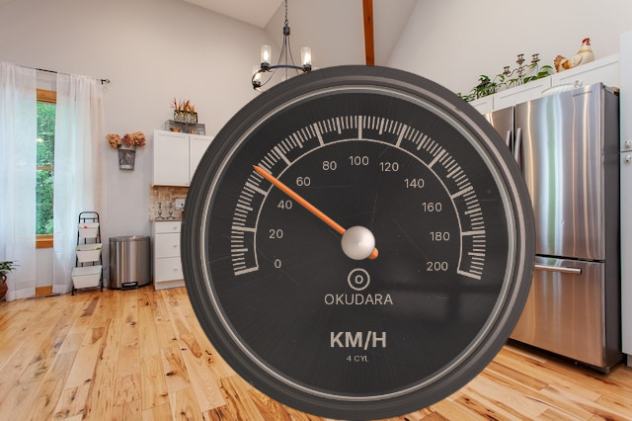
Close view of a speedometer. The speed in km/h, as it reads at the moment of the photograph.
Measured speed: 48 km/h
